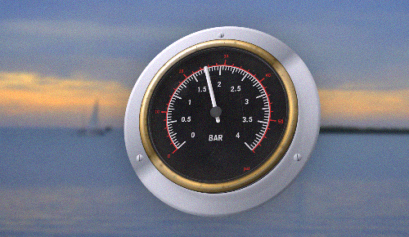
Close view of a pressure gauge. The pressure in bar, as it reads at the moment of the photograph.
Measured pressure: 1.75 bar
